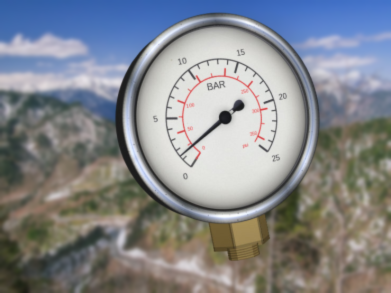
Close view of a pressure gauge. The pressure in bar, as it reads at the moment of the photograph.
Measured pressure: 1.5 bar
